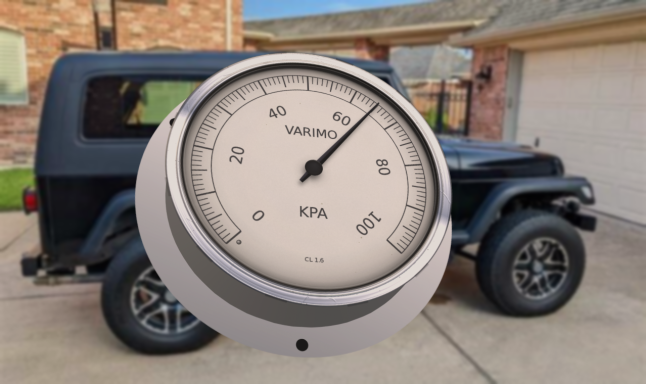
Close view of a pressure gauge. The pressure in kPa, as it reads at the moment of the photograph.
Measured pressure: 65 kPa
